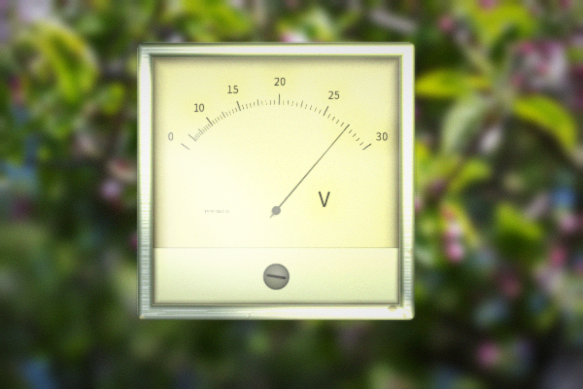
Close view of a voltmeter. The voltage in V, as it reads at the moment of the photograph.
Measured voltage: 27.5 V
